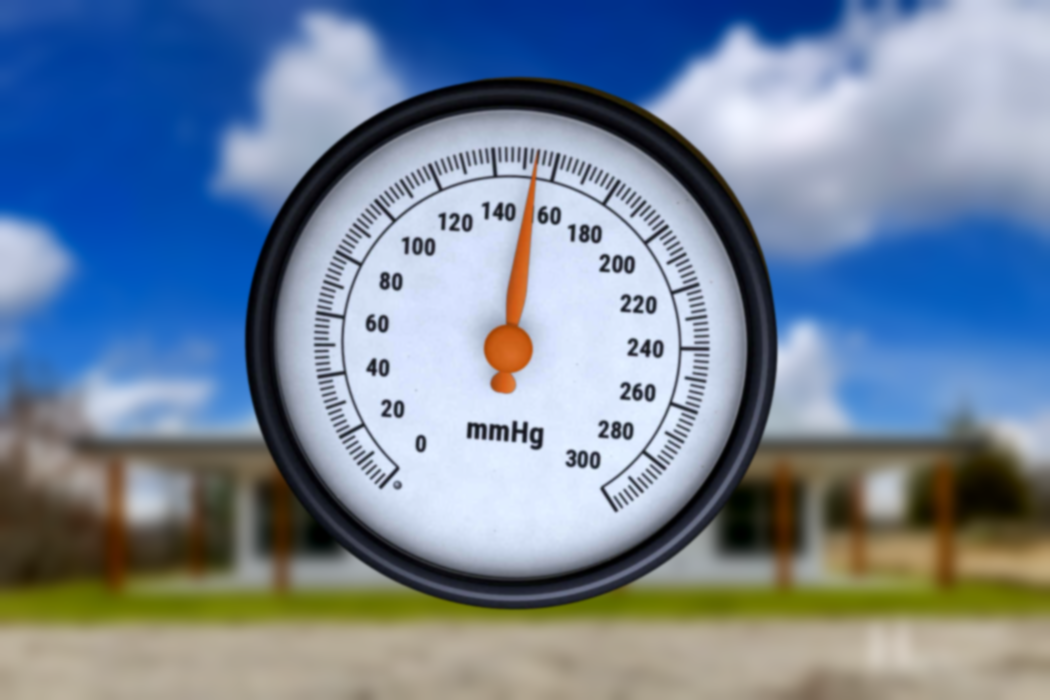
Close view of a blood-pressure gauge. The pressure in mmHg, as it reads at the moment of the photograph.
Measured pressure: 154 mmHg
